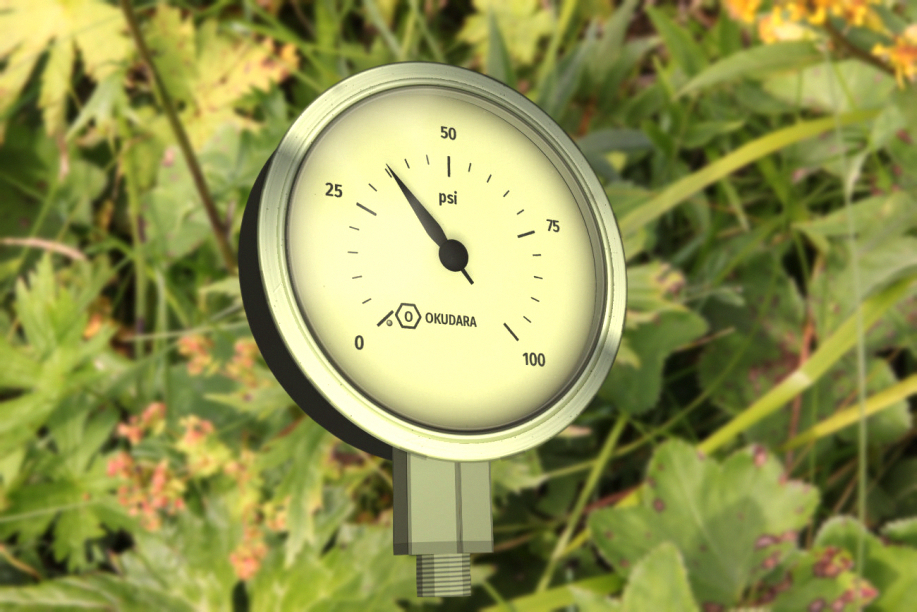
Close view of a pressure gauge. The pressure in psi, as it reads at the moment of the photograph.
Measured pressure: 35 psi
